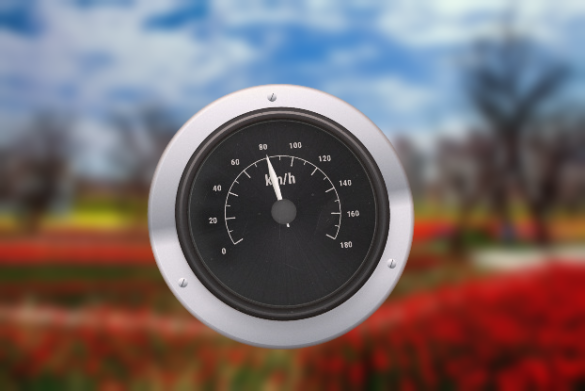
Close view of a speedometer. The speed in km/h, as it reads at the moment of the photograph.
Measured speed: 80 km/h
